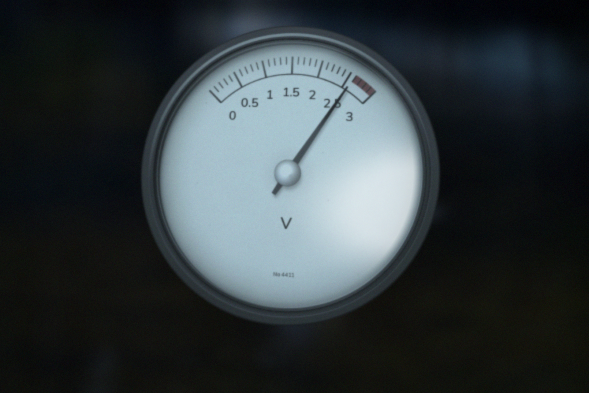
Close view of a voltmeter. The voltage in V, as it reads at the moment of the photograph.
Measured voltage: 2.6 V
